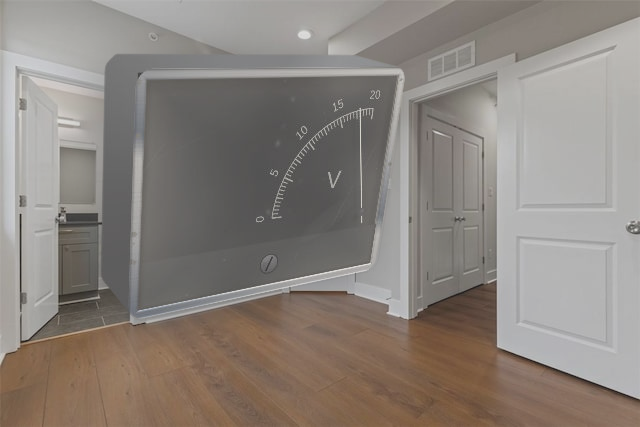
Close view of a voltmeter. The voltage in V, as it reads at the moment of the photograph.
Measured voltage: 17.5 V
